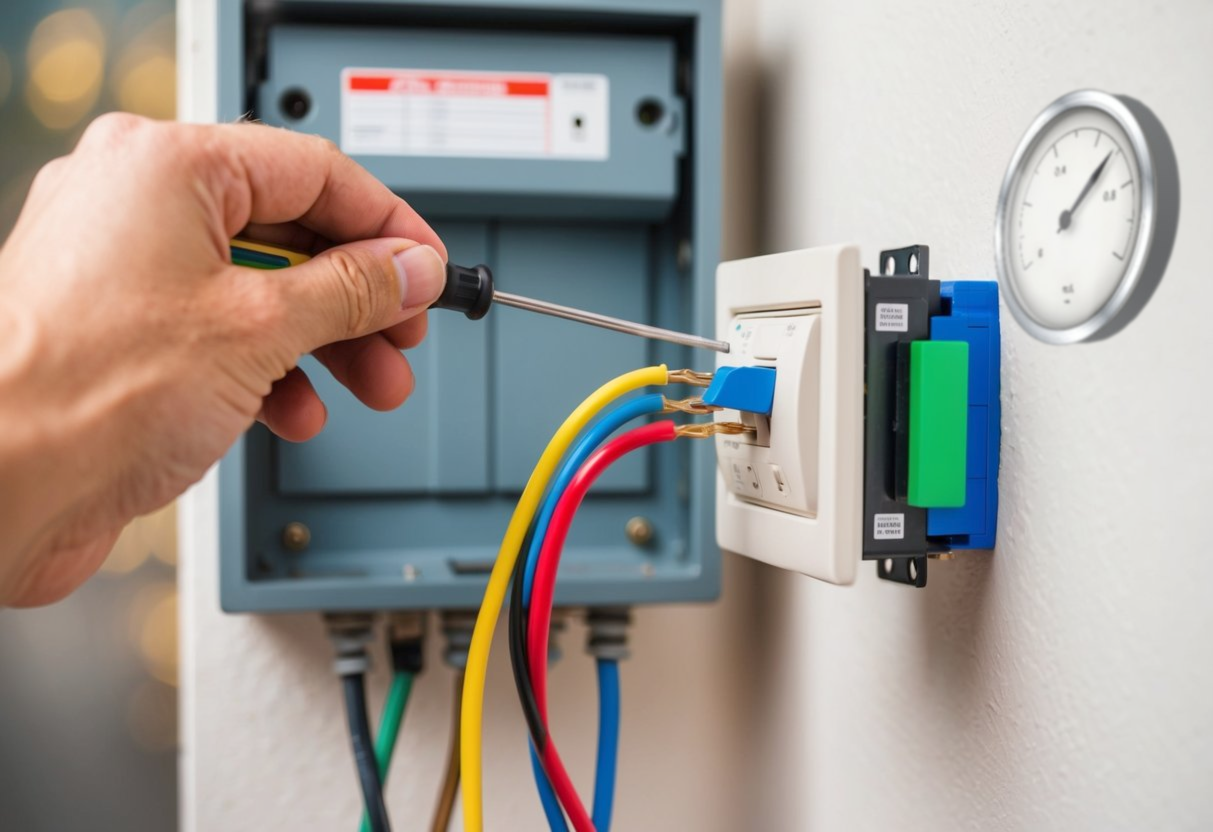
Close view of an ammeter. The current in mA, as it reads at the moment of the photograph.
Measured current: 0.7 mA
